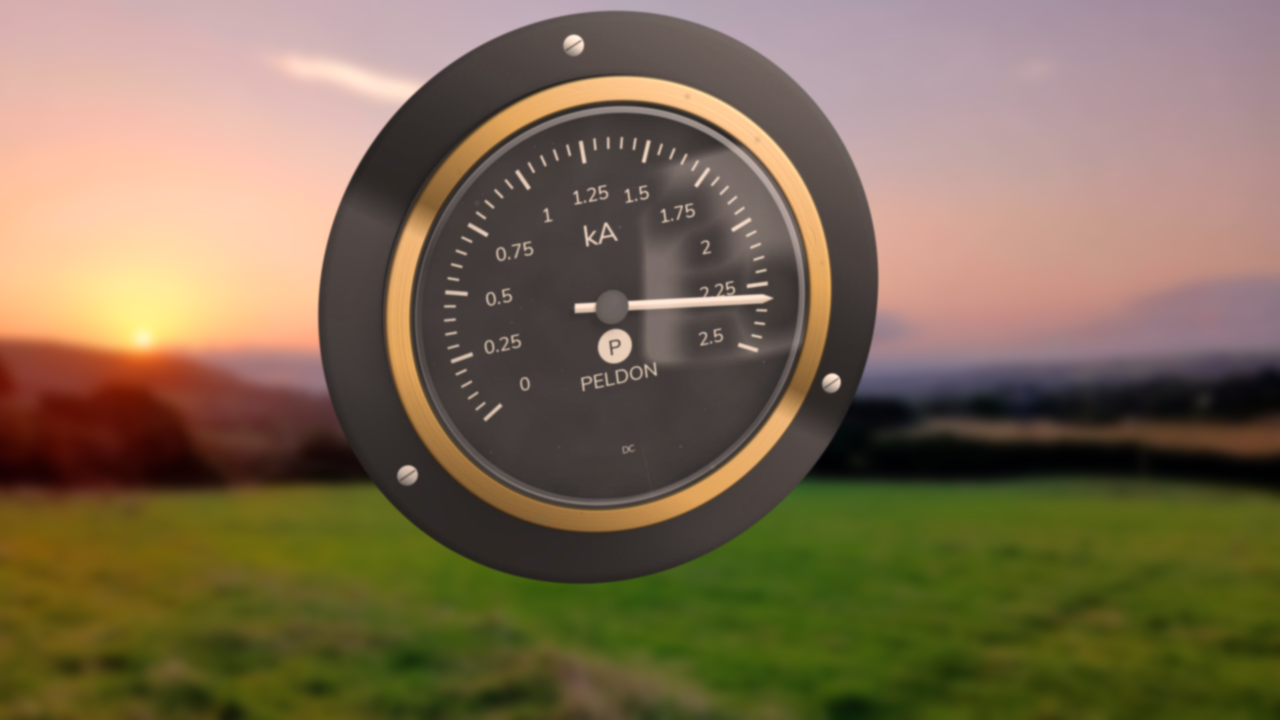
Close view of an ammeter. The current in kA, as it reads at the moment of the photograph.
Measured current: 2.3 kA
